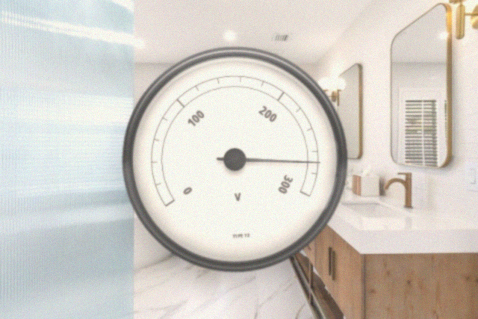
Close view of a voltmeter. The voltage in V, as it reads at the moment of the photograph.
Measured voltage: 270 V
